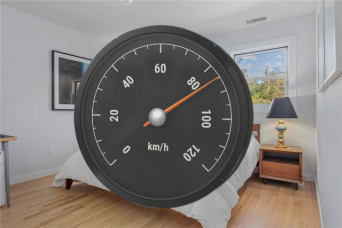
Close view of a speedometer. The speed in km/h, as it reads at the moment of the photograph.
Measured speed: 85 km/h
